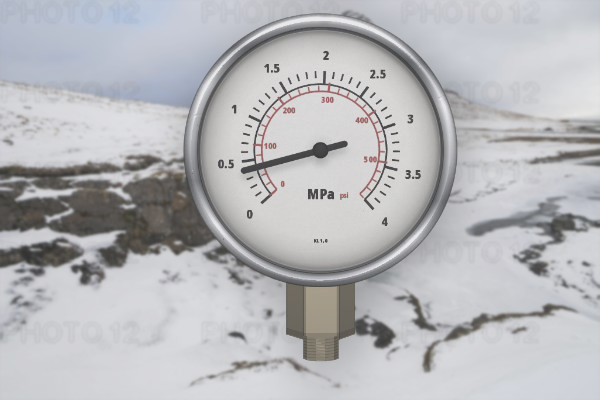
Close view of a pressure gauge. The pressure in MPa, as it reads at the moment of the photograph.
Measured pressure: 0.4 MPa
